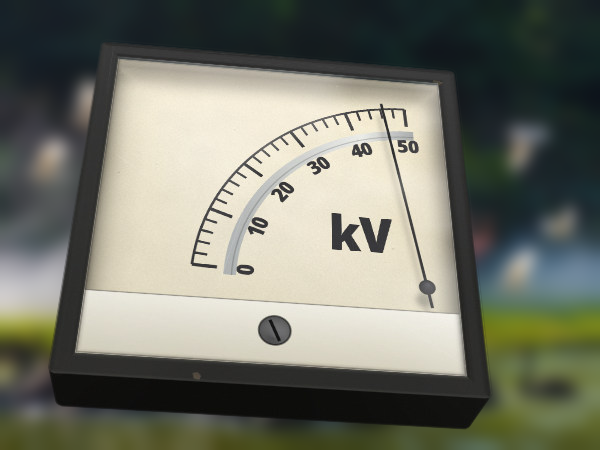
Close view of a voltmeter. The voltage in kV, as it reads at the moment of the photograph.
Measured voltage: 46 kV
